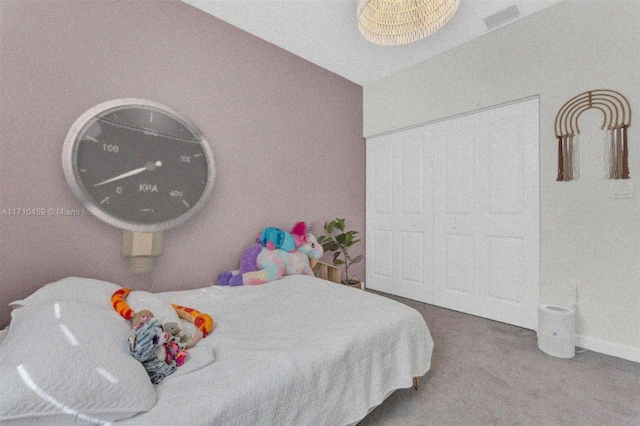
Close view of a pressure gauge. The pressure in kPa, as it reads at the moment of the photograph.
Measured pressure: 25 kPa
